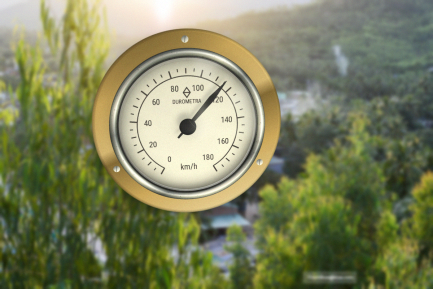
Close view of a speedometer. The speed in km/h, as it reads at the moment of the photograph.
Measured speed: 115 km/h
